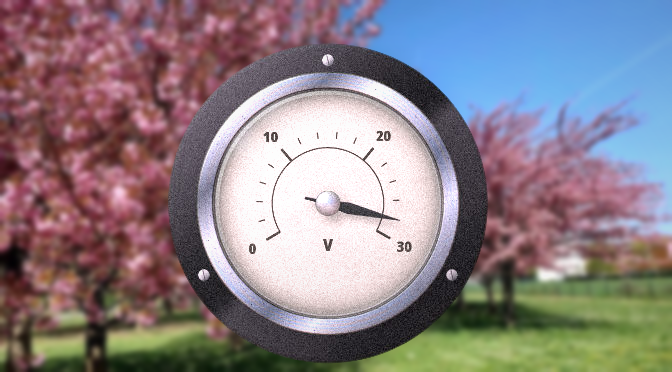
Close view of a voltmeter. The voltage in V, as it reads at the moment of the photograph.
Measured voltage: 28 V
